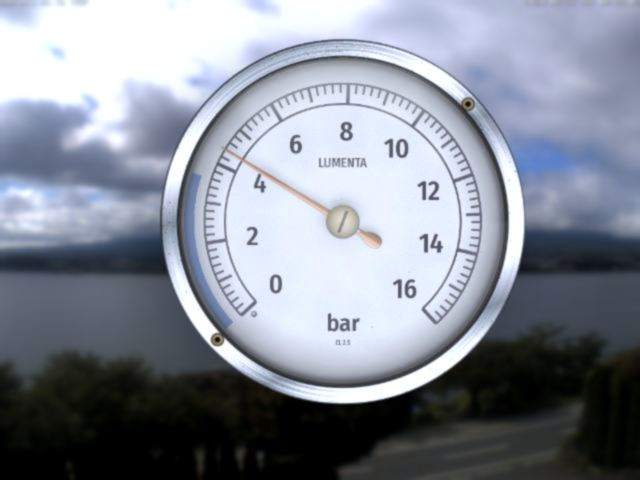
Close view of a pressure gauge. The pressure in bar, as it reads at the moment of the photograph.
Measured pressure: 4.4 bar
